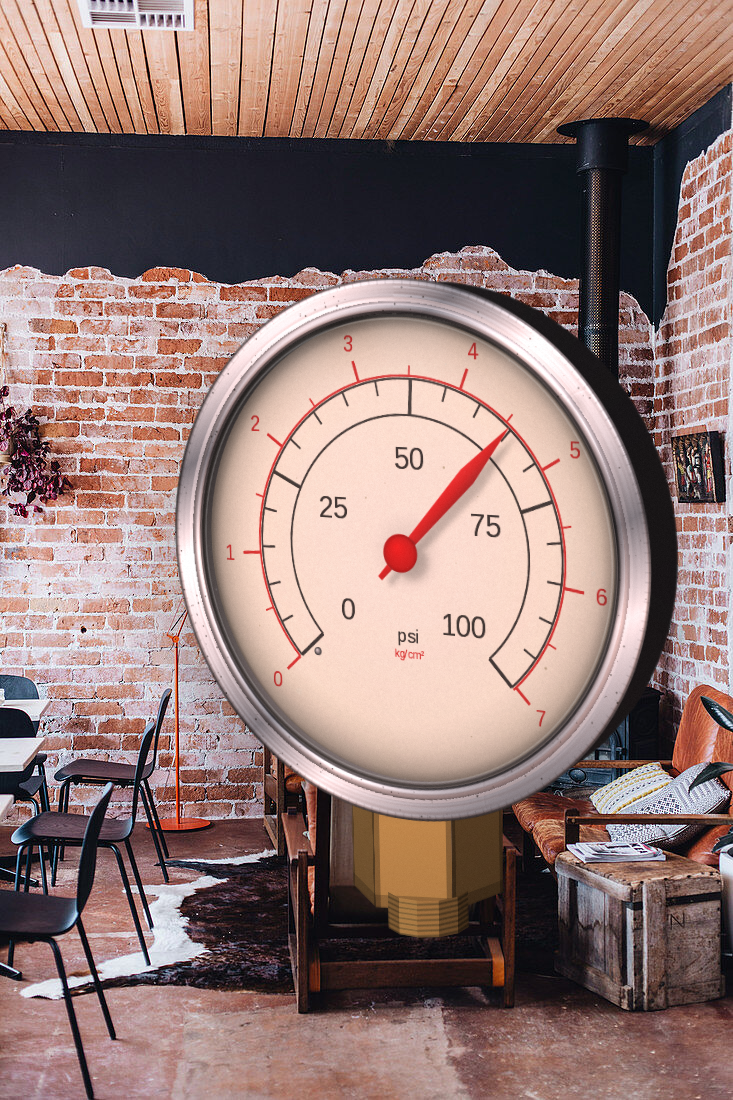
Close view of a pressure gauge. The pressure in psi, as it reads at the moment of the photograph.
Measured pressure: 65 psi
